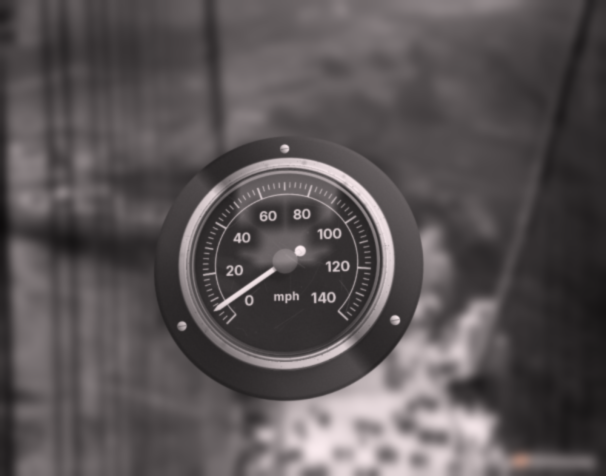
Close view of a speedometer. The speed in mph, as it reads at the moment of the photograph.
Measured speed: 6 mph
